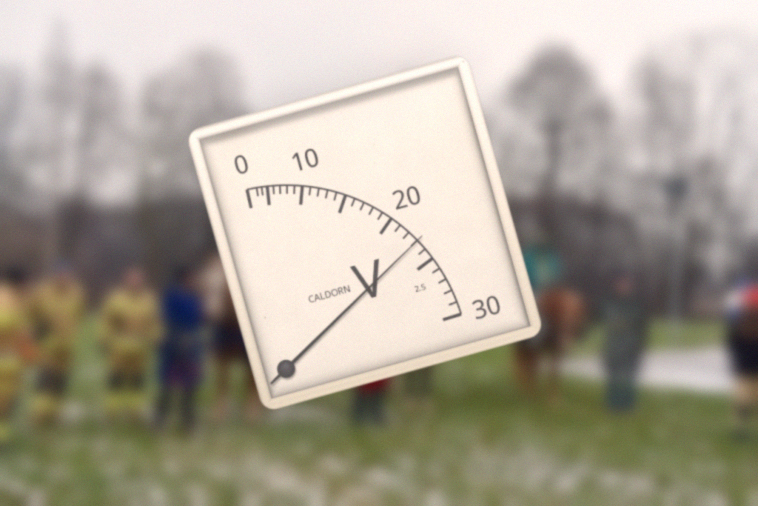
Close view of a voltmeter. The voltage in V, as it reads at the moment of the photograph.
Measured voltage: 23 V
